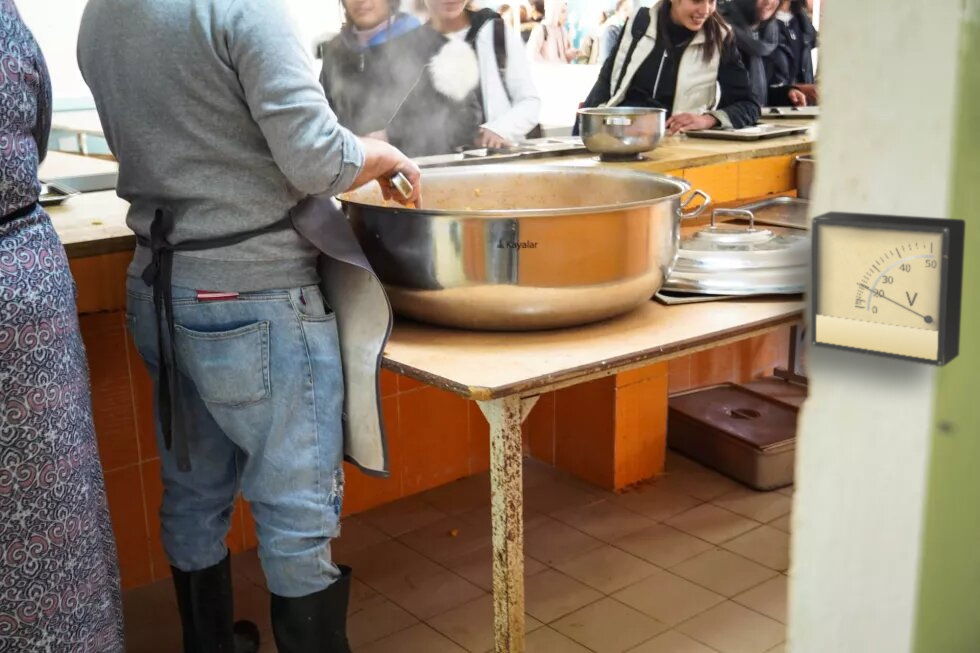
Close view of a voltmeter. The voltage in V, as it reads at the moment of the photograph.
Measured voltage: 20 V
